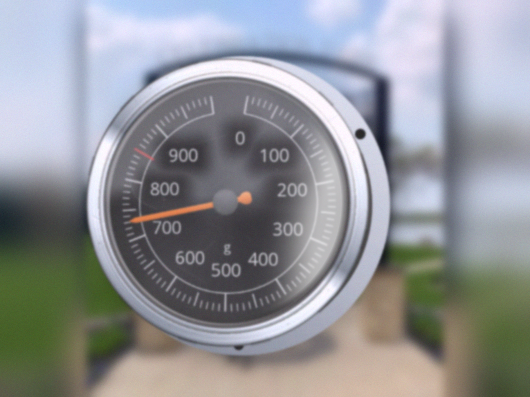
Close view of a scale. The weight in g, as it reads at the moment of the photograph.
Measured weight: 730 g
